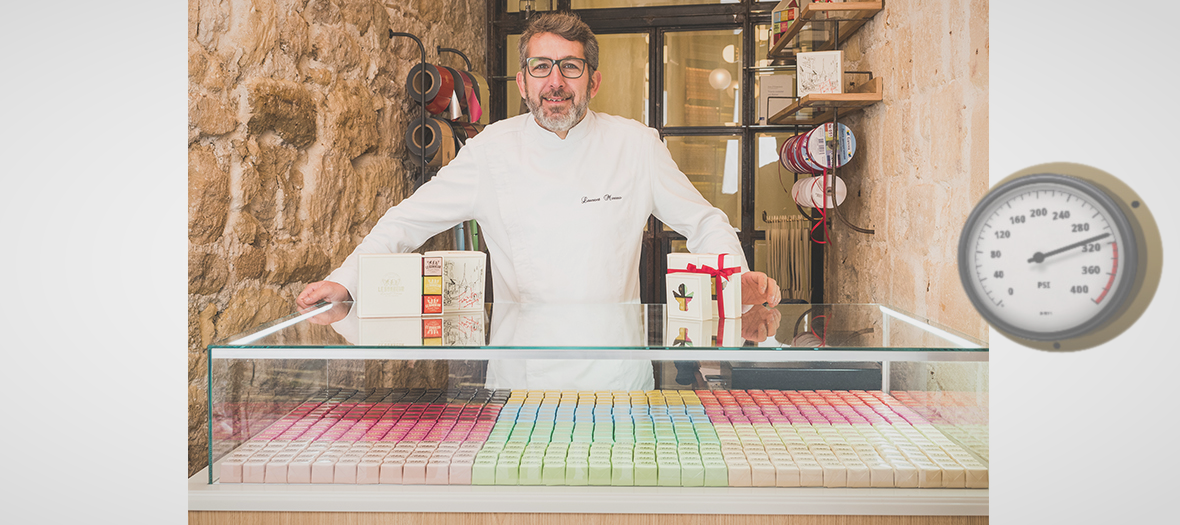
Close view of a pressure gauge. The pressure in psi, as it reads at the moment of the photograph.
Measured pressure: 310 psi
